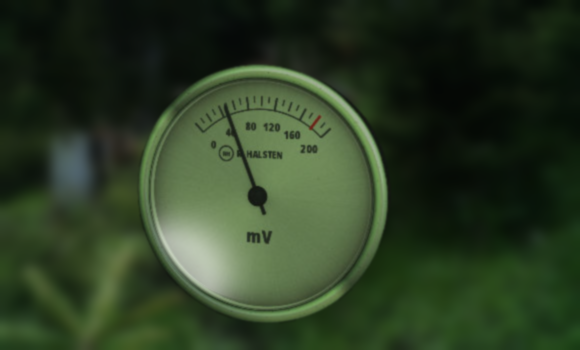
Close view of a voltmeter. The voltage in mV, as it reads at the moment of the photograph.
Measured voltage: 50 mV
